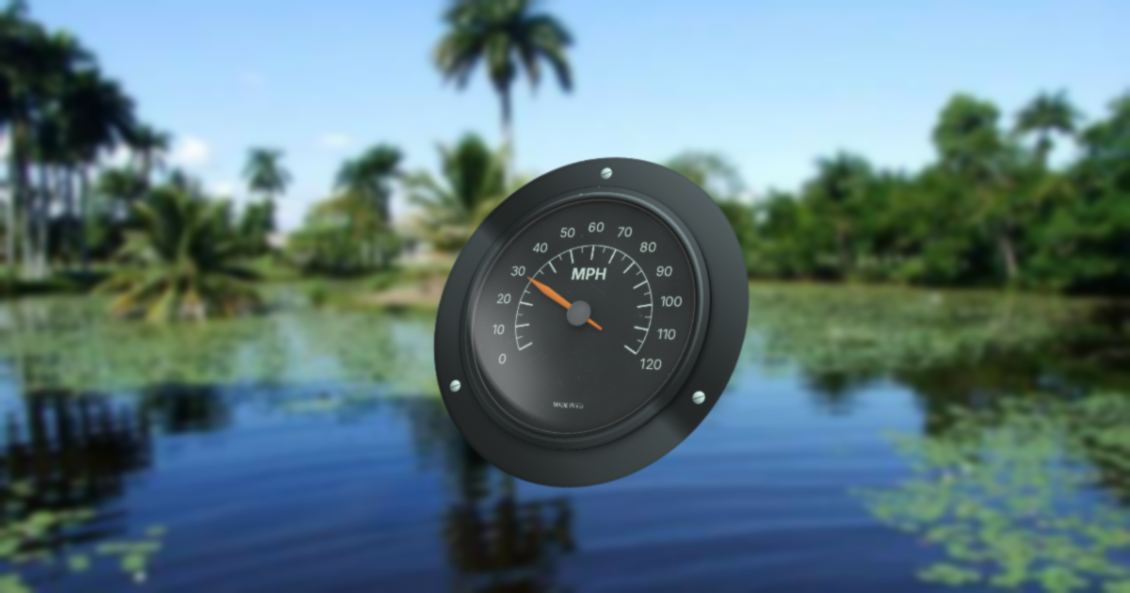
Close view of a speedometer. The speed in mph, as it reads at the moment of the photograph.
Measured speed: 30 mph
